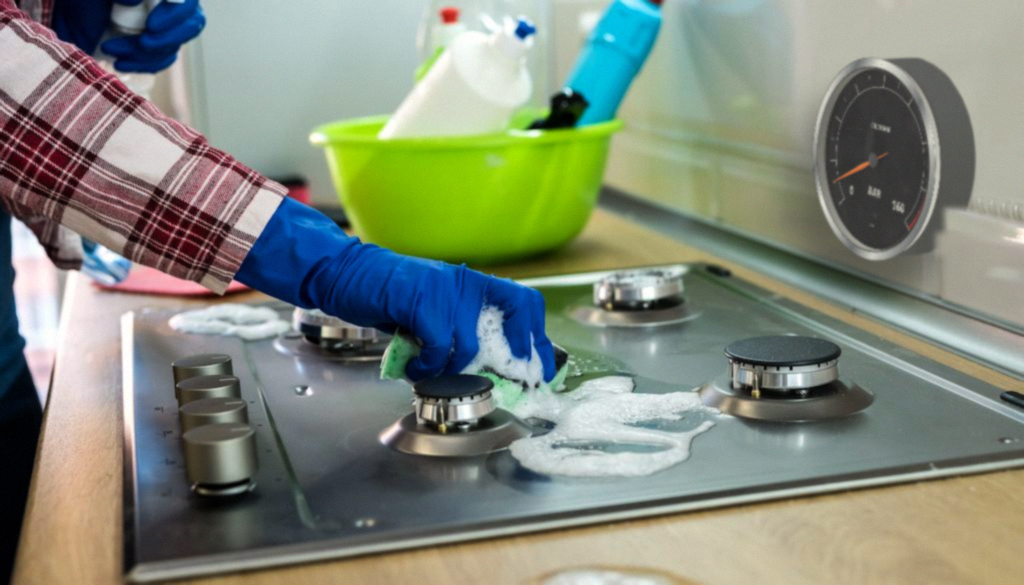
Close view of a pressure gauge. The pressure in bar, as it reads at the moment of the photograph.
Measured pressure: 10 bar
